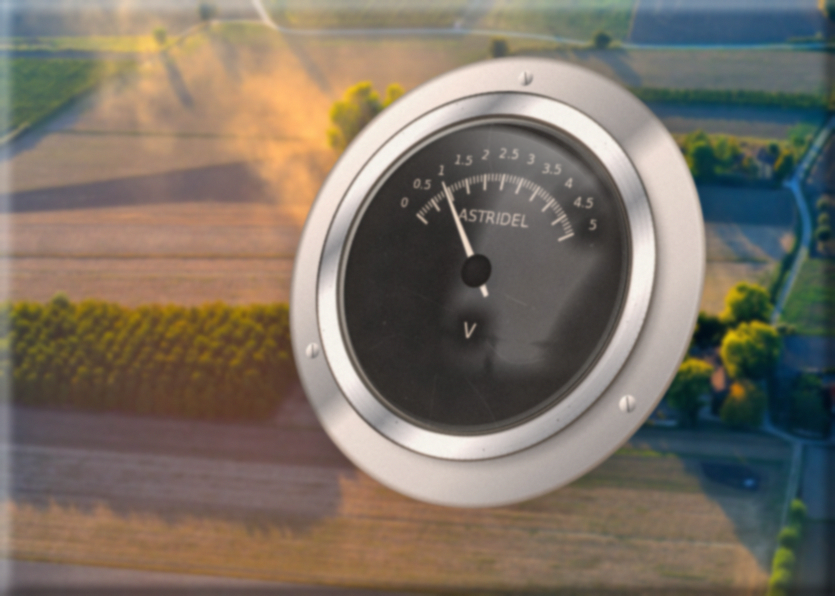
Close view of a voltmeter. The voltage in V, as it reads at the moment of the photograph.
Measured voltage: 1 V
